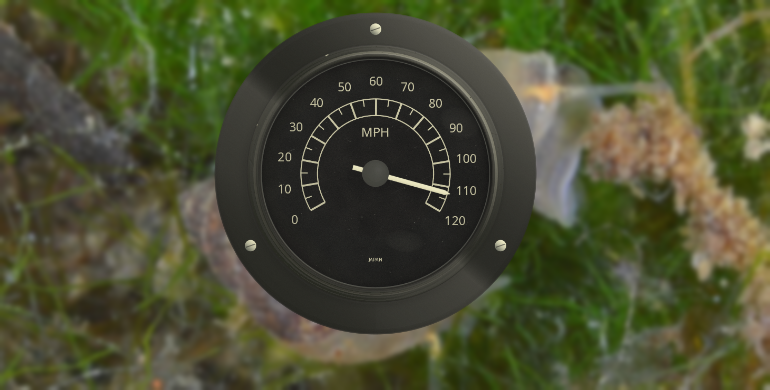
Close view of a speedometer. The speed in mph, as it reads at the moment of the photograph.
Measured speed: 112.5 mph
